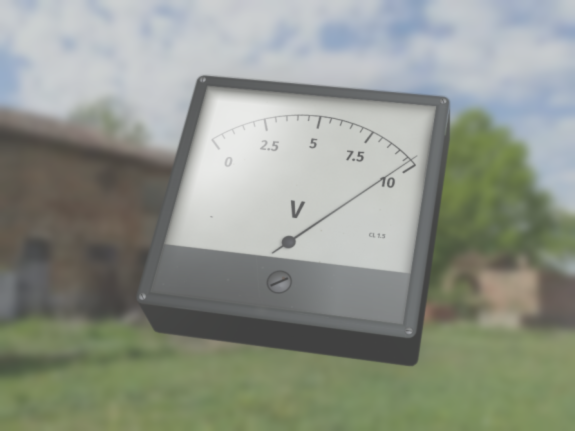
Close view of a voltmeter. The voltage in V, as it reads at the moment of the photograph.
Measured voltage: 9.75 V
